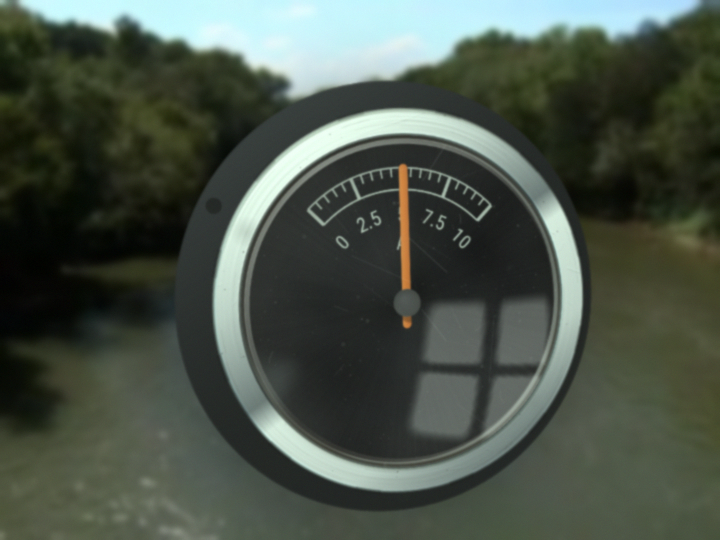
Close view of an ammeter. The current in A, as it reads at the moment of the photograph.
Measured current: 5 A
